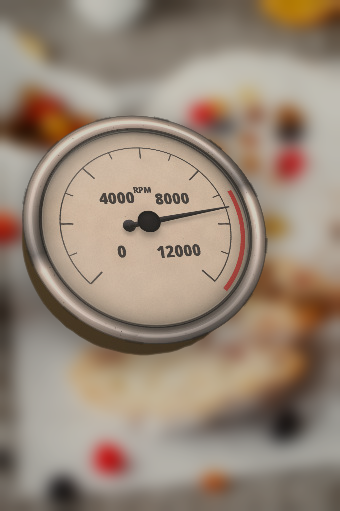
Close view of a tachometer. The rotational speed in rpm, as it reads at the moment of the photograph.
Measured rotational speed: 9500 rpm
